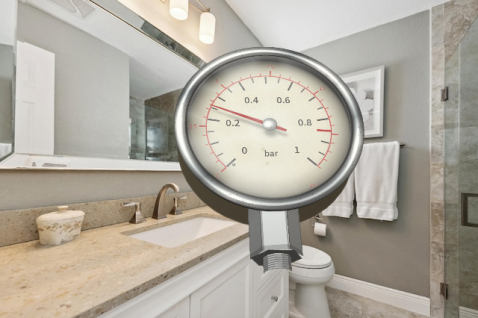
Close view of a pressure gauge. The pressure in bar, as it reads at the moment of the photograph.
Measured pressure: 0.25 bar
